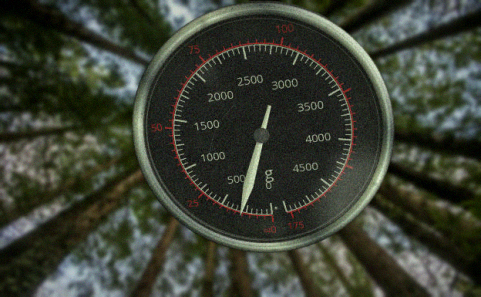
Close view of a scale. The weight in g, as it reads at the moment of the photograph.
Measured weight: 300 g
